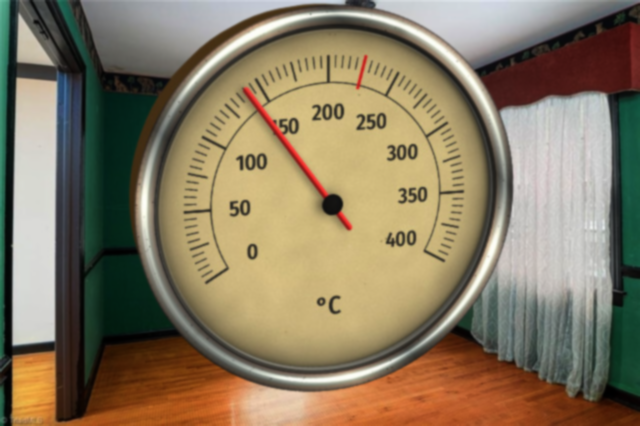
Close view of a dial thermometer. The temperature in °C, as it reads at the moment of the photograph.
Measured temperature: 140 °C
